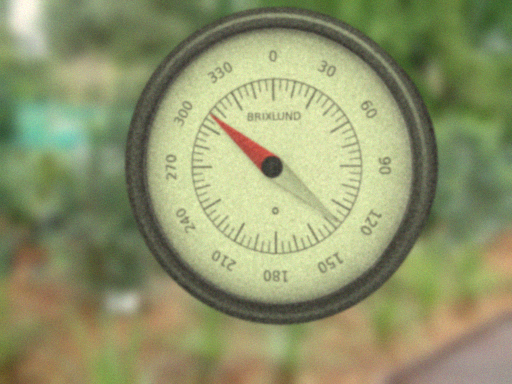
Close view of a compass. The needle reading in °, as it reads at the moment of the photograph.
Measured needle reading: 310 °
